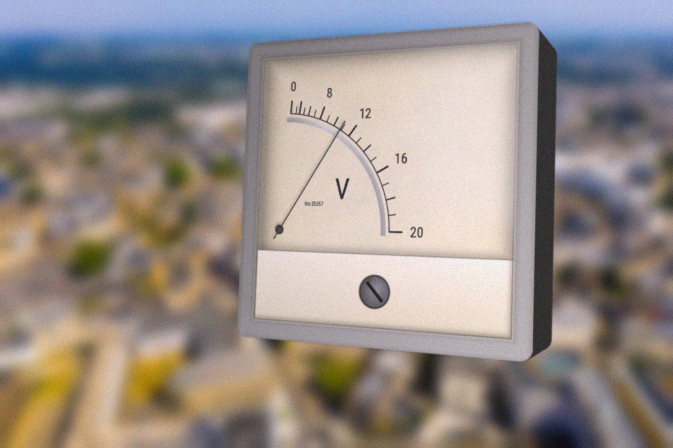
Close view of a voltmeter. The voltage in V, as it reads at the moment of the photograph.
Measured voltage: 11 V
